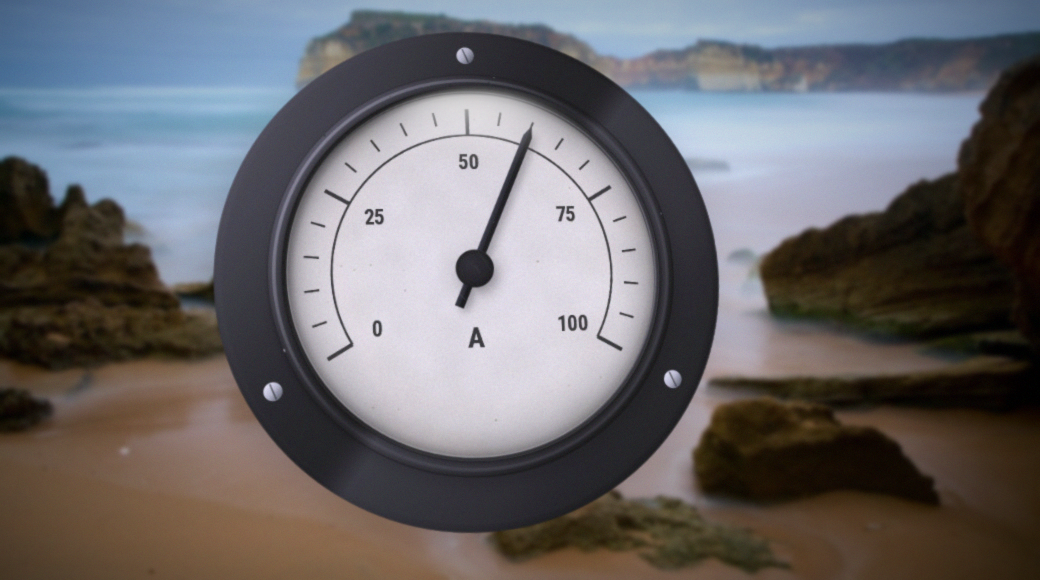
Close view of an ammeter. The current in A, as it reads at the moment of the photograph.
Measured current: 60 A
